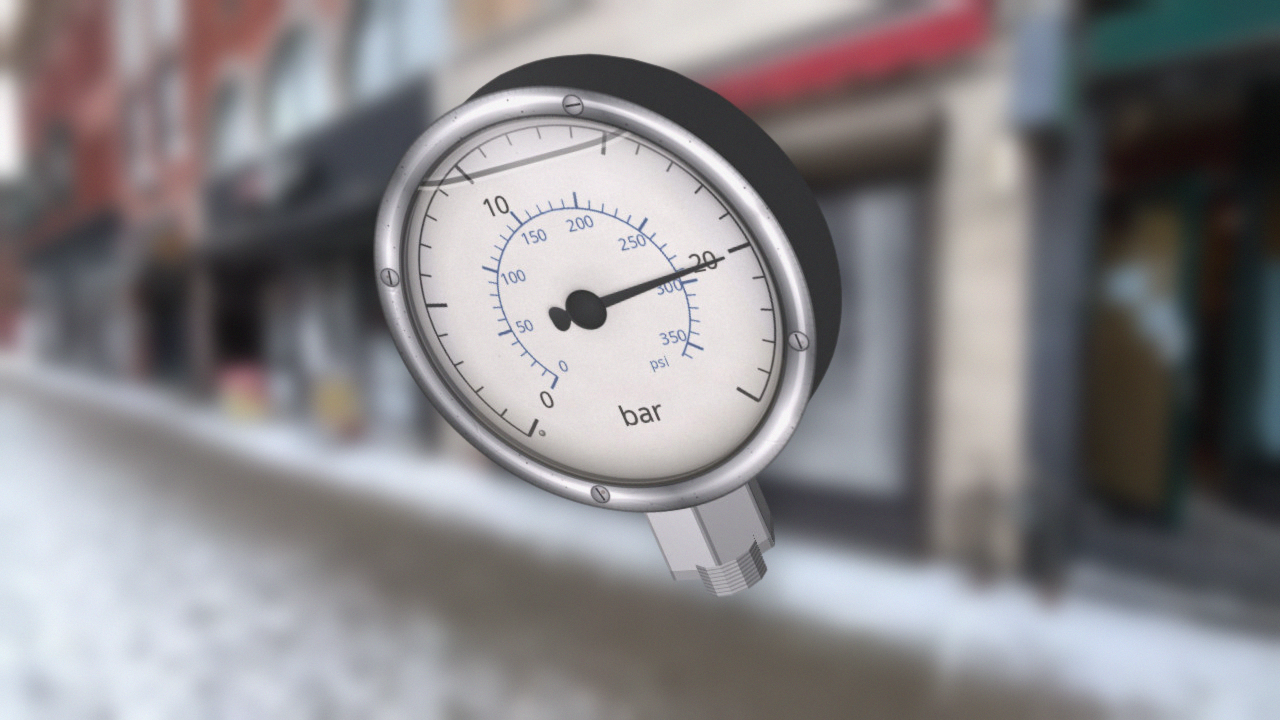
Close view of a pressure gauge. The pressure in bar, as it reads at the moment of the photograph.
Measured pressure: 20 bar
